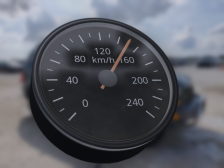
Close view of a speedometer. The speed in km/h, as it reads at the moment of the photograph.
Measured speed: 150 km/h
